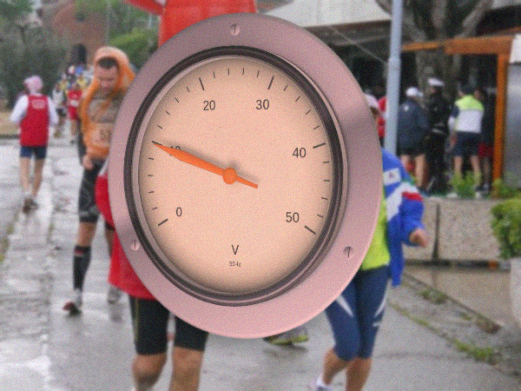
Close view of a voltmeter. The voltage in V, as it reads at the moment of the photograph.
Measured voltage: 10 V
